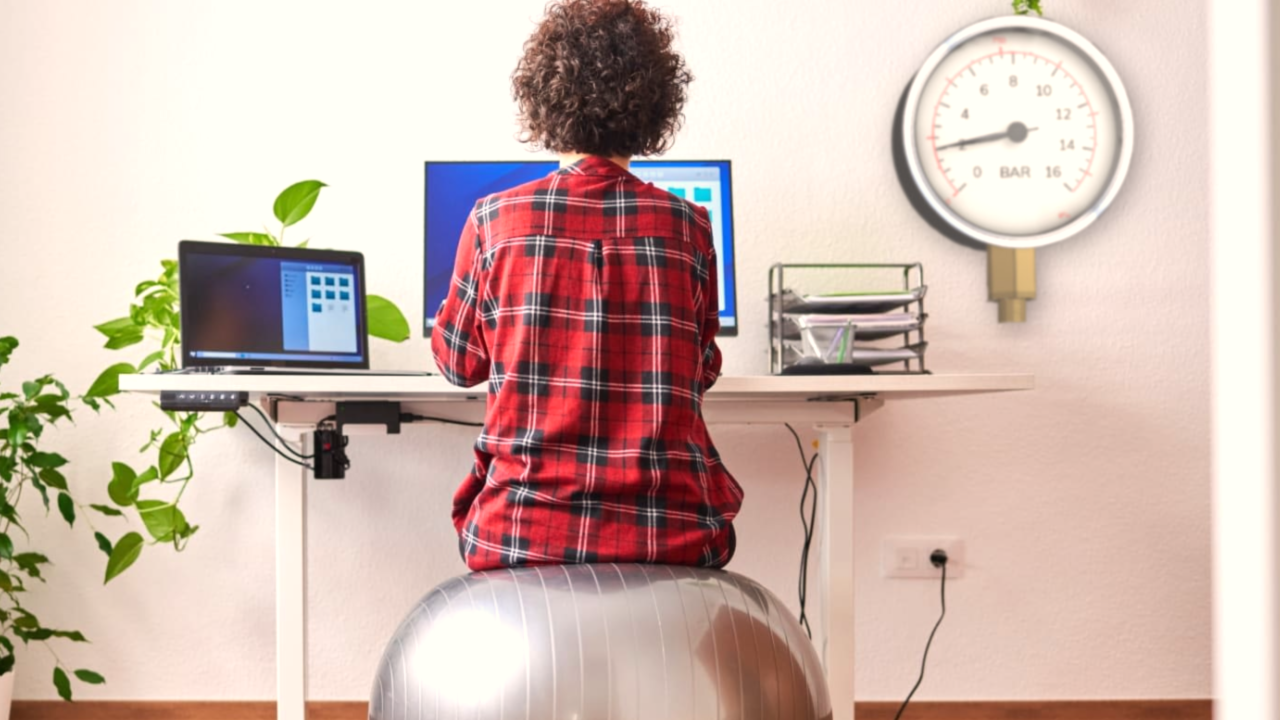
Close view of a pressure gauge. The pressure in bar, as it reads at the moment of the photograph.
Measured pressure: 2 bar
